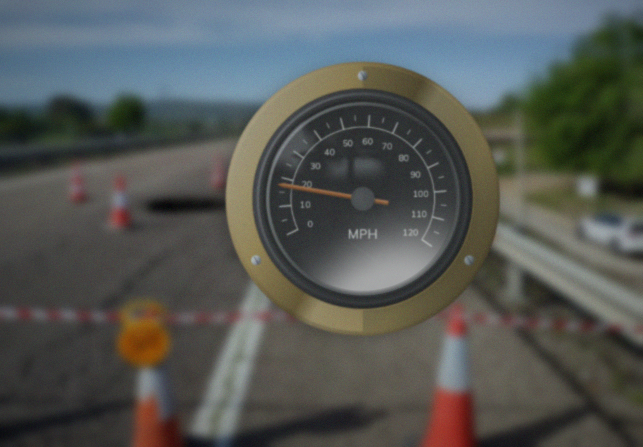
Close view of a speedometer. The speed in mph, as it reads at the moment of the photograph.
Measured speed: 17.5 mph
